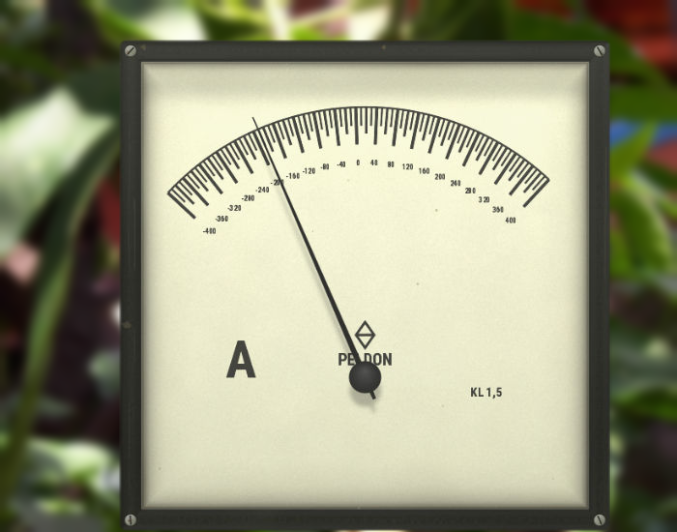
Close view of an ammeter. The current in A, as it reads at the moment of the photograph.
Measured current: -190 A
